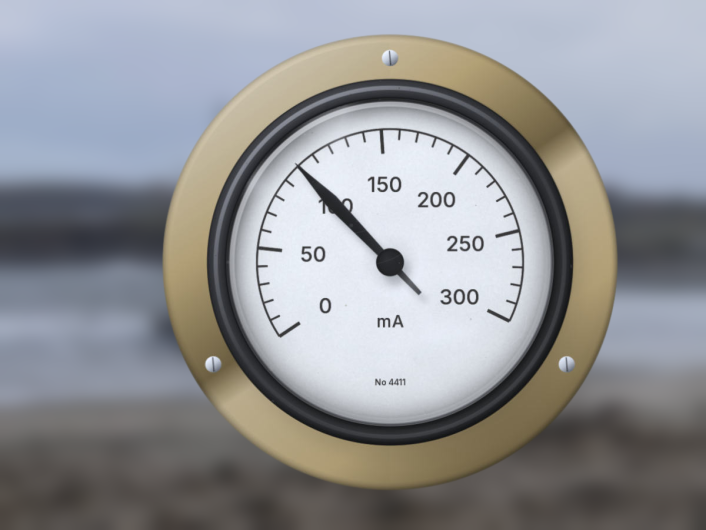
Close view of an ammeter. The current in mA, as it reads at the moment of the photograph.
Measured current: 100 mA
